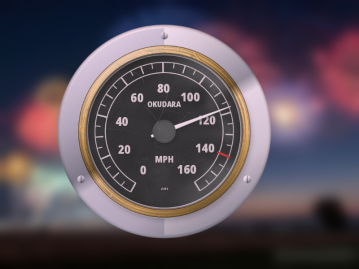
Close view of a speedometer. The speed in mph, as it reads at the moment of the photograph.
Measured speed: 117.5 mph
